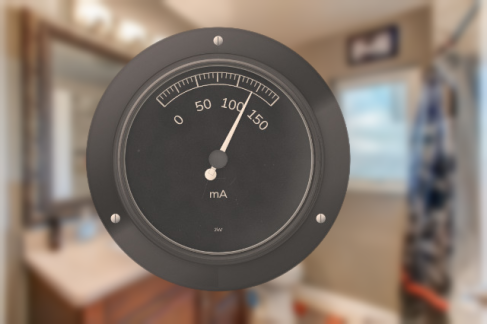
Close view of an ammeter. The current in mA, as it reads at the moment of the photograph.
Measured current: 120 mA
